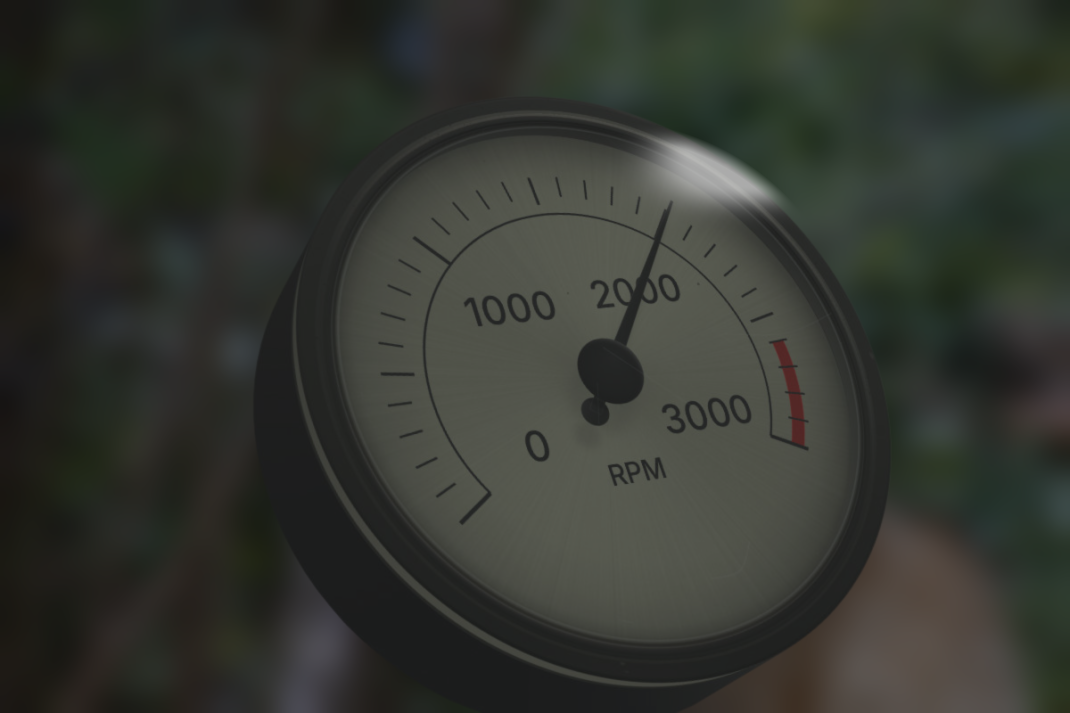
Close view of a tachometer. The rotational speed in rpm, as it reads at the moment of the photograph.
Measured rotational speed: 2000 rpm
